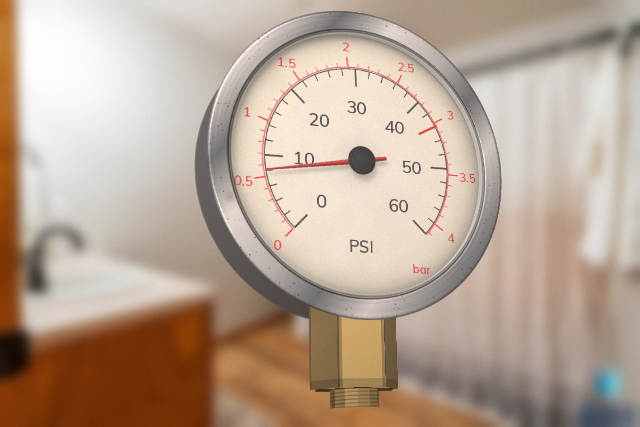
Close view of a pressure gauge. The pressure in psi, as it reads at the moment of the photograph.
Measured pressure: 8 psi
